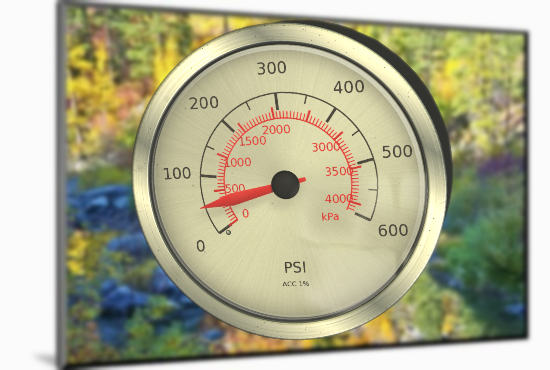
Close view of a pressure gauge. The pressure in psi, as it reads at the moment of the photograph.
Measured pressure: 50 psi
